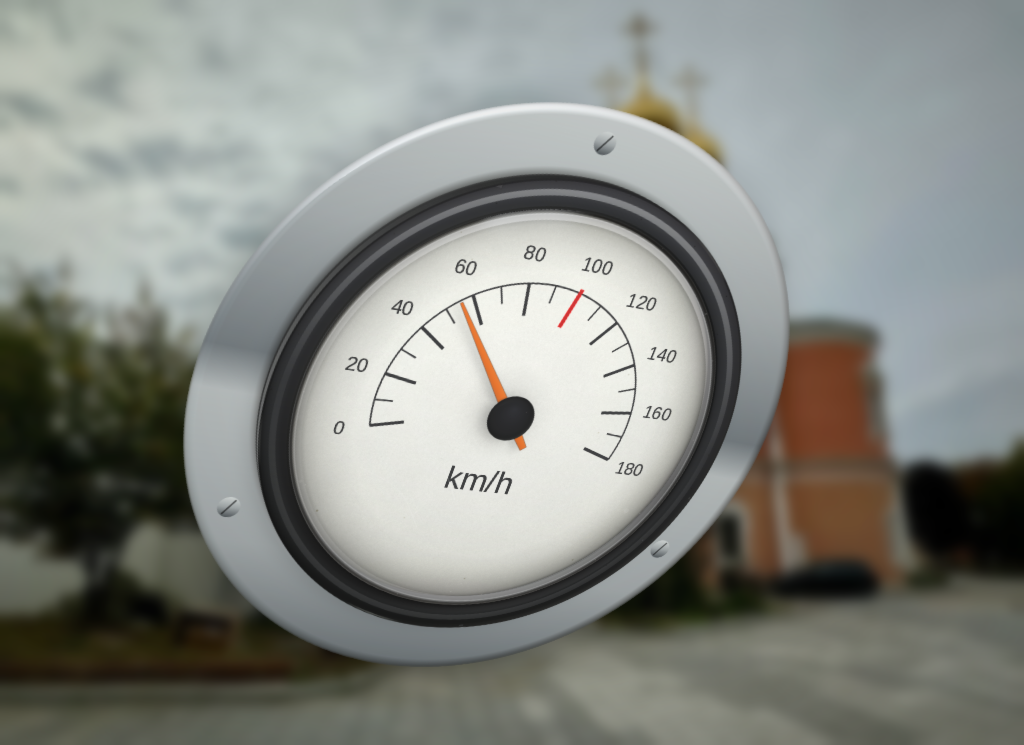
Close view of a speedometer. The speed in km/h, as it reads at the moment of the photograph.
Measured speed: 55 km/h
